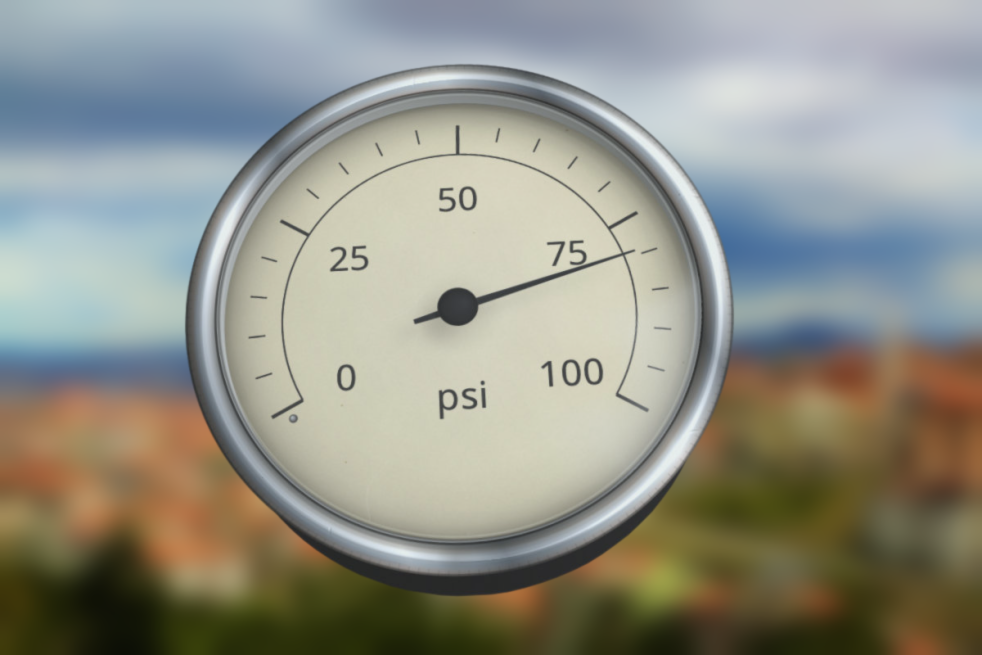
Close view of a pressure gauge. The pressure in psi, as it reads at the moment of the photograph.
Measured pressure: 80 psi
